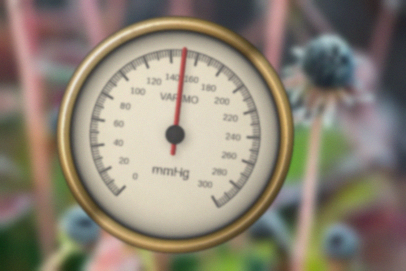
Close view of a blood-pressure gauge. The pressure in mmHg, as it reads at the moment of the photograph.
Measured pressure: 150 mmHg
